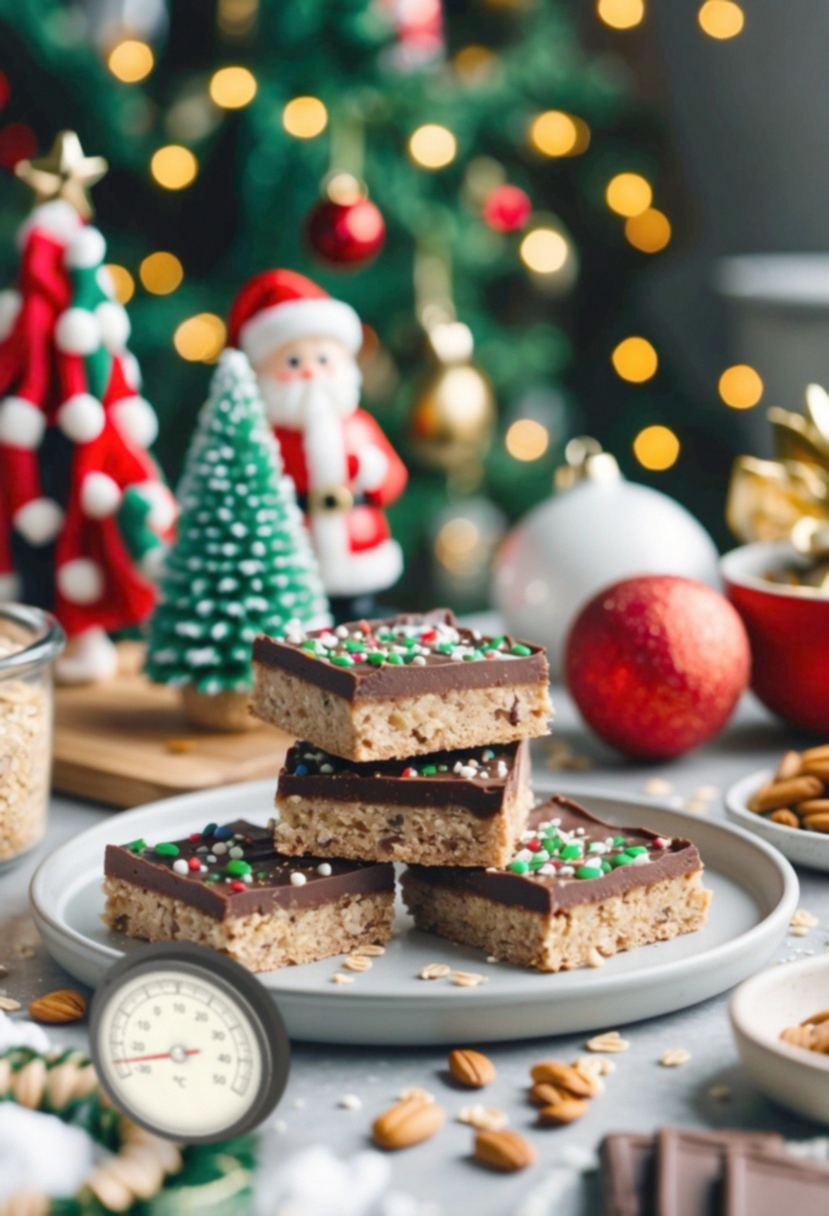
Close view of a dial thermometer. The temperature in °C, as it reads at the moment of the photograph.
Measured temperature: -25 °C
